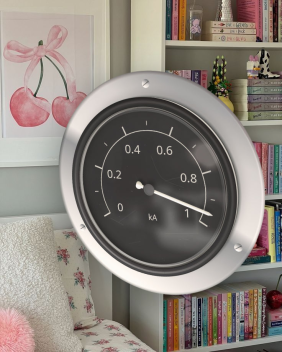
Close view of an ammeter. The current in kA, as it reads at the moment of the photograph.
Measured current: 0.95 kA
